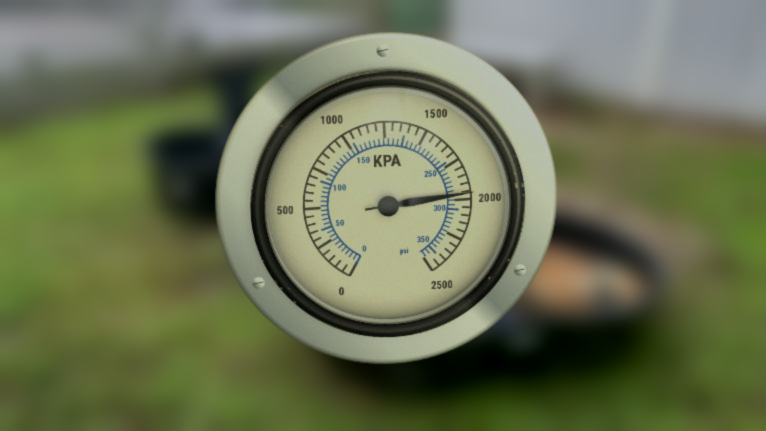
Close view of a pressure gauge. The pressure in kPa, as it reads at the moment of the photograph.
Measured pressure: 1950 kPa
